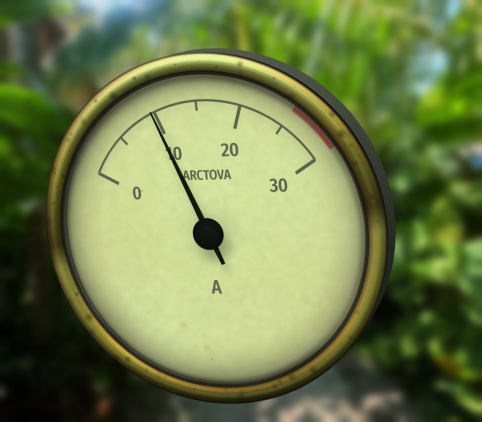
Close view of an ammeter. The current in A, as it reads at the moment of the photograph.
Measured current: 10 A
